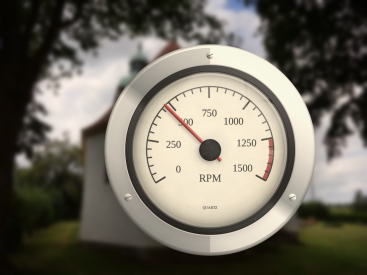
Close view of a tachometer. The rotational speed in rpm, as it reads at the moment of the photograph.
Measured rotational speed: 475 rpm
